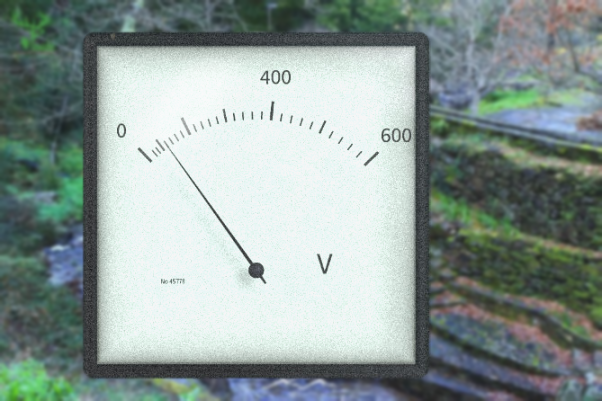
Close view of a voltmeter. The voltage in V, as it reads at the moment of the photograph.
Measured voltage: 120 V
